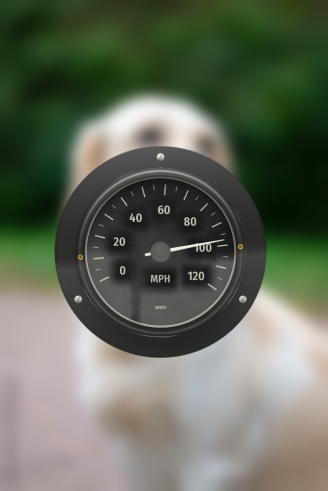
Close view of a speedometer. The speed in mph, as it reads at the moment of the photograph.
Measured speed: 97.5 mph
